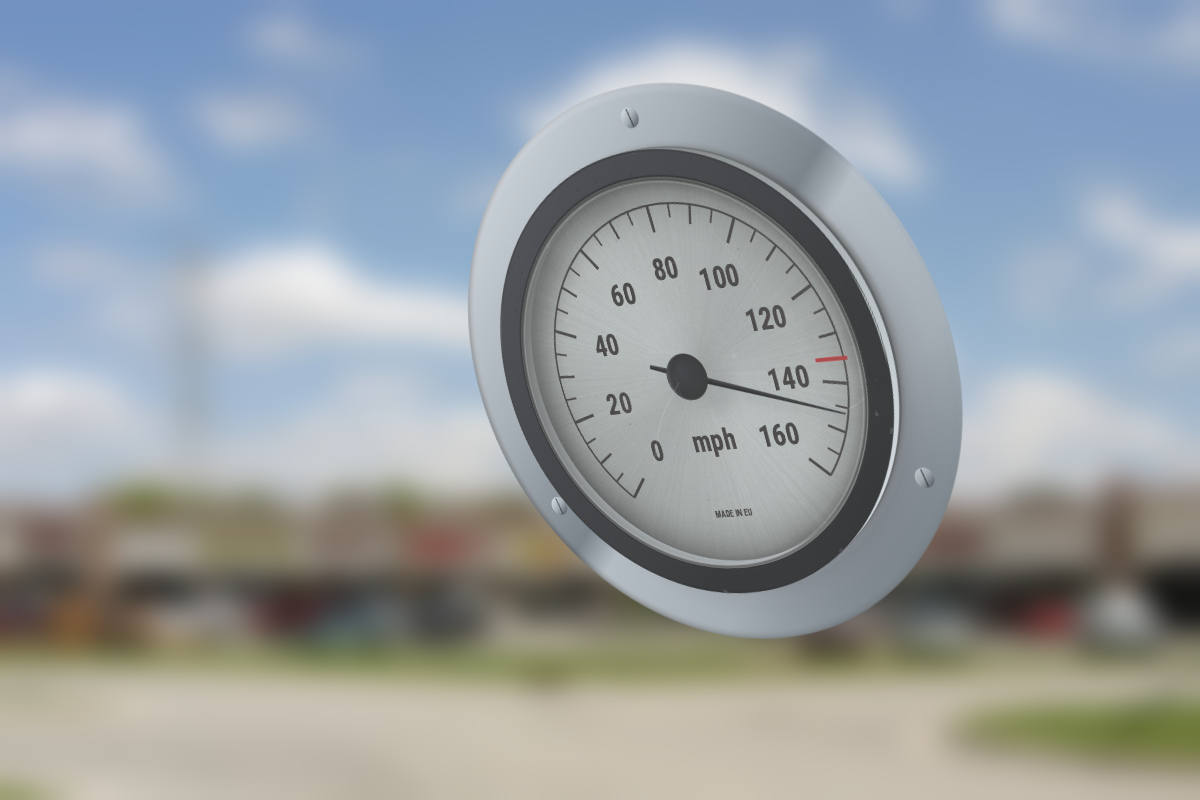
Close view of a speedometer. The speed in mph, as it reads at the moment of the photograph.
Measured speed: 145 mph
